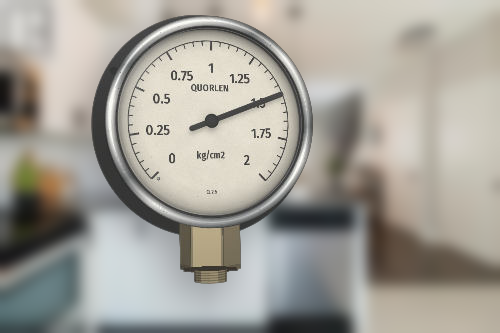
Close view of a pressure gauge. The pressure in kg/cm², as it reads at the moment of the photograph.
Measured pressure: 1.5 kg/cm²
